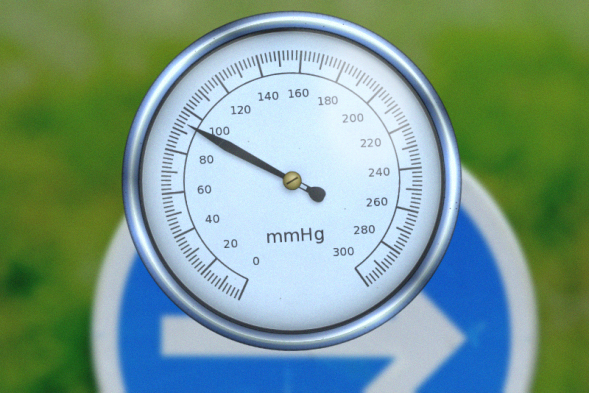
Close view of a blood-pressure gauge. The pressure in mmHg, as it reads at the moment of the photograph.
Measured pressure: 94 mmHg
